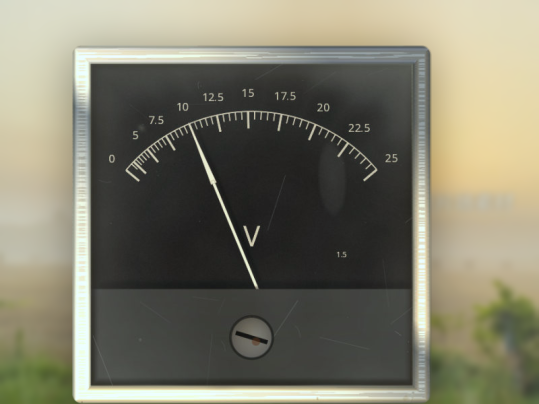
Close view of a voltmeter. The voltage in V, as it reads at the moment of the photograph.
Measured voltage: 10 V
